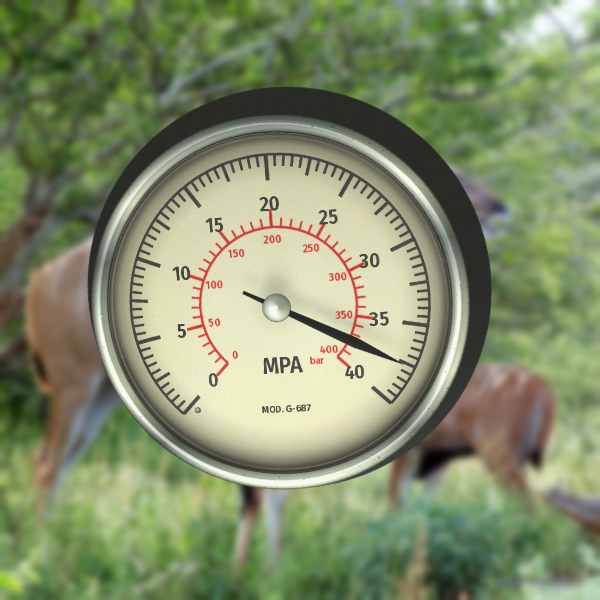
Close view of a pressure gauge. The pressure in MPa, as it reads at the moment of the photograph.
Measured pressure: 37.5 MPa
